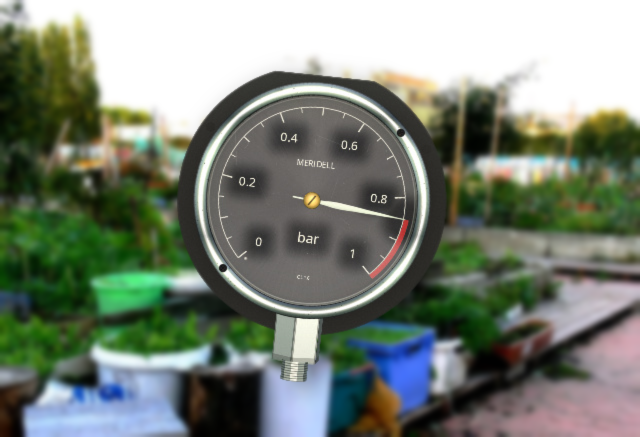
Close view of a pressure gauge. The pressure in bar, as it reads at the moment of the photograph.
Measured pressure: 0.85 bar
